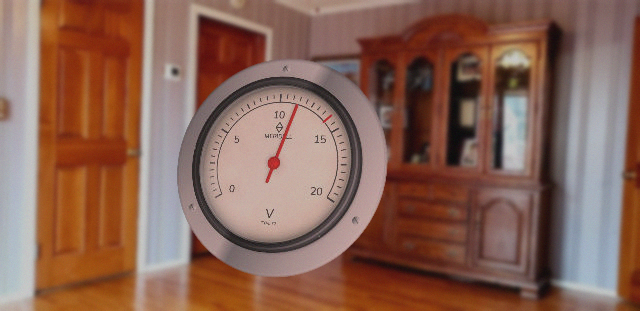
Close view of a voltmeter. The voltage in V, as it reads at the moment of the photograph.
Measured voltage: 11.5 V
